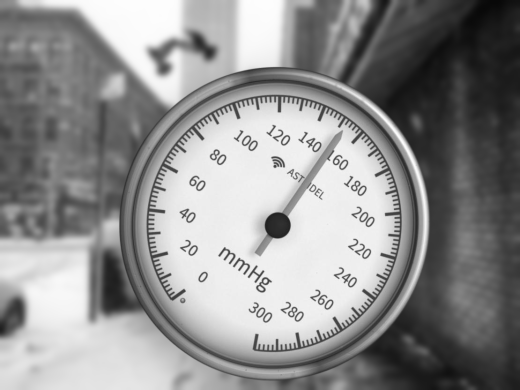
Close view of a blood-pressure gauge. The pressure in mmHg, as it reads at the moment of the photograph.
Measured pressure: 152 mmHg
